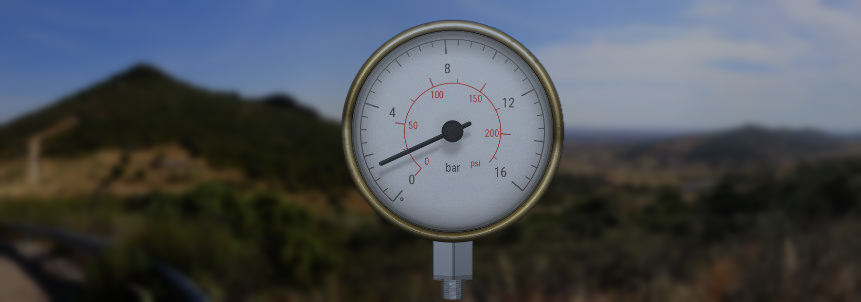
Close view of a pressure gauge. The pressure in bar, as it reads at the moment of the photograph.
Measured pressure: 1.5 bar
